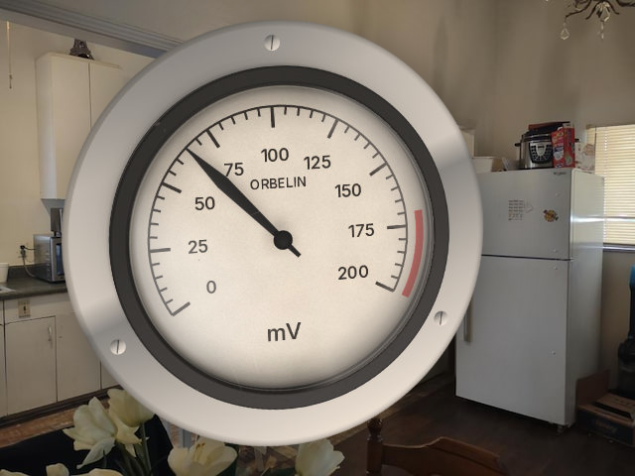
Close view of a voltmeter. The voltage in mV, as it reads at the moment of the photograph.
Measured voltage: 65 mV
